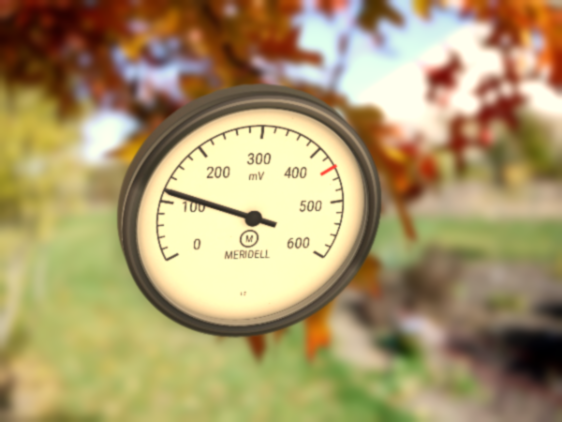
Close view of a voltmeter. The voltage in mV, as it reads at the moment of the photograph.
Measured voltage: 120 mV
